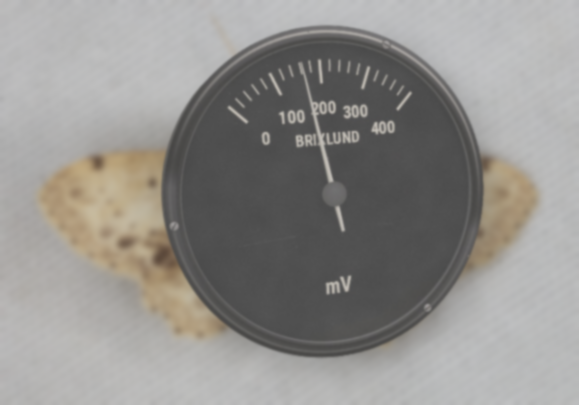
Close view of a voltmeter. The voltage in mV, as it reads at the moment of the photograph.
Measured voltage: 160 mV
